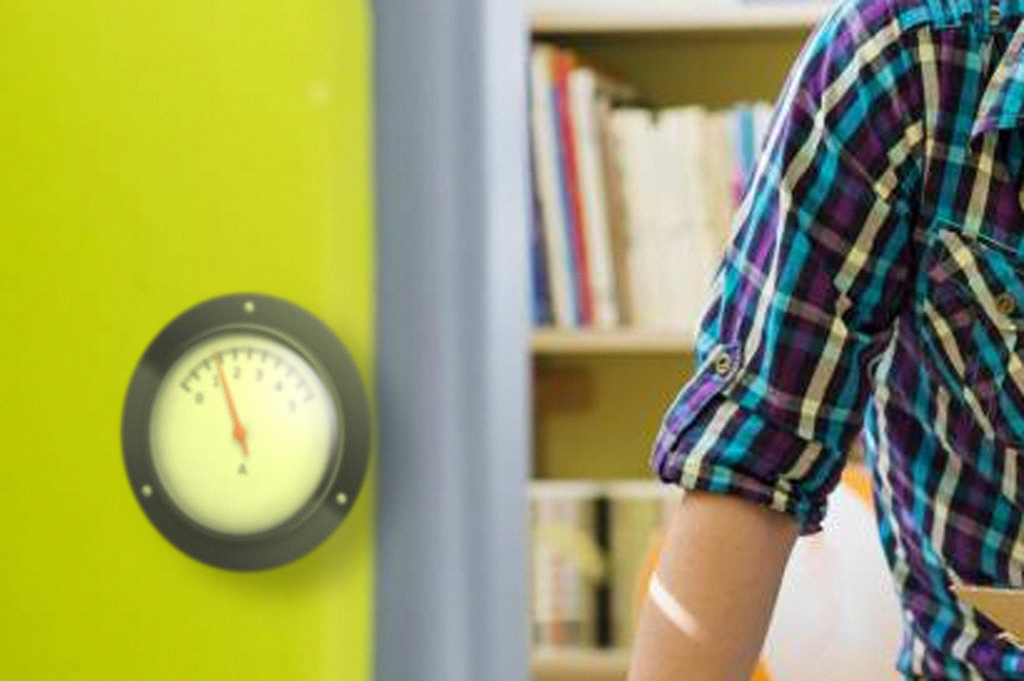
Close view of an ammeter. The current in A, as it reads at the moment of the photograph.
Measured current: 1.5 A
